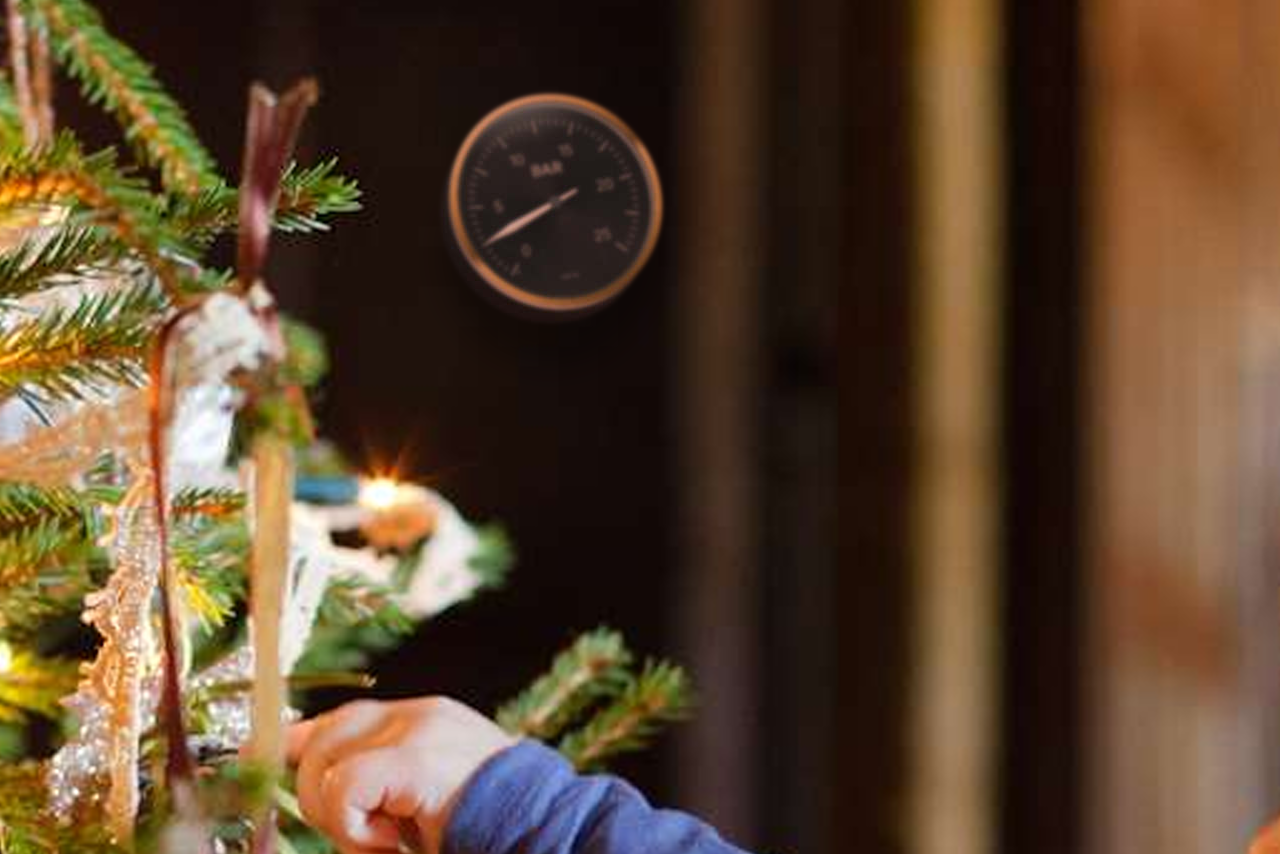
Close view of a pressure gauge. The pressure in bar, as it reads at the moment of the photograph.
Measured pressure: 2.5 bar
